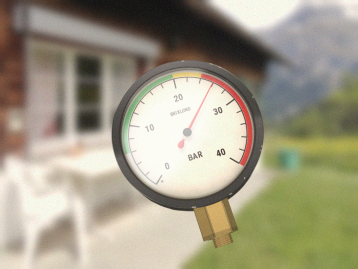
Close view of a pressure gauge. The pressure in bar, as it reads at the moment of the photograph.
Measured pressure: 26 bar
